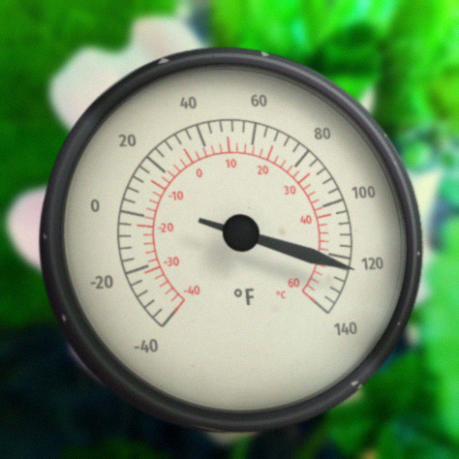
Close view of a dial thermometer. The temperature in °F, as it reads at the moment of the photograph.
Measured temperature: 124 °F
